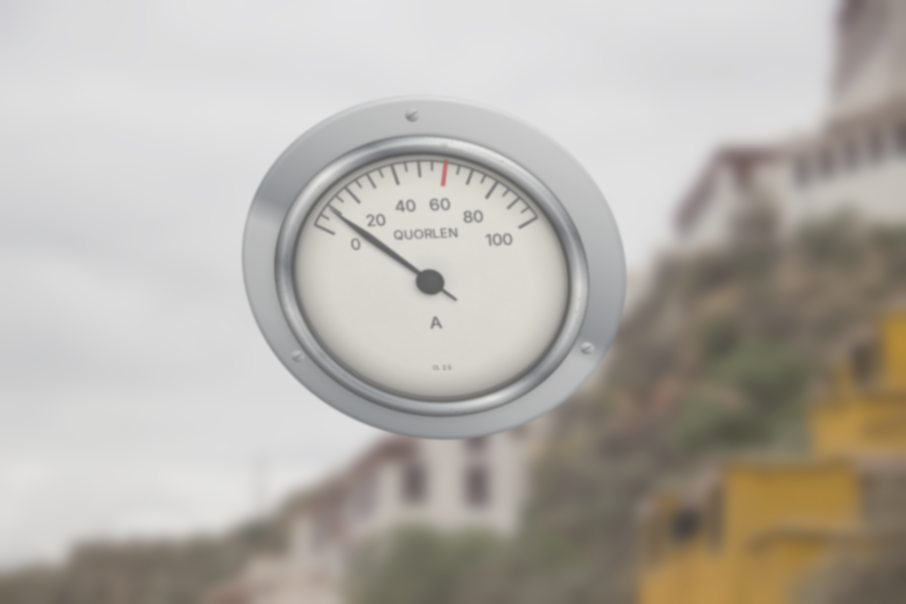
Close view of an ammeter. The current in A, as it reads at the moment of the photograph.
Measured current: 10 A
